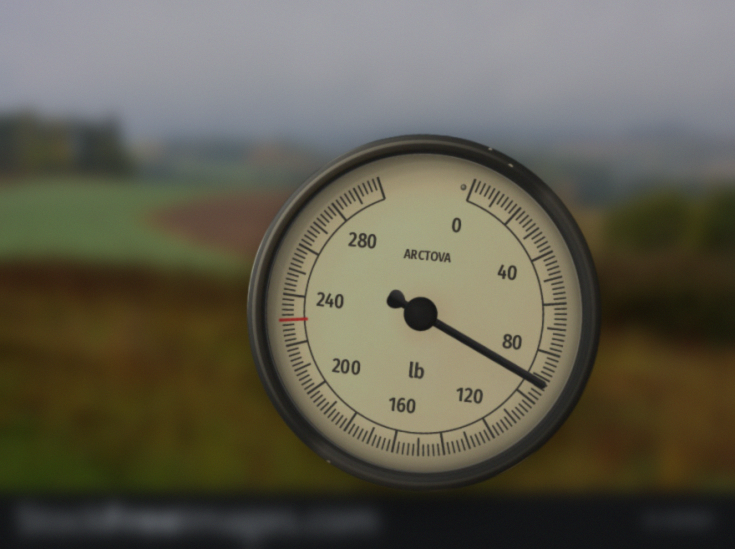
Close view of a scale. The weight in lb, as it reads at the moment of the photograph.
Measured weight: 92 lb
